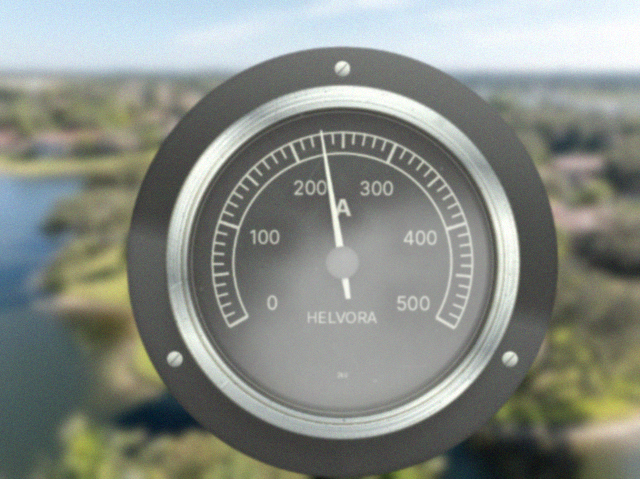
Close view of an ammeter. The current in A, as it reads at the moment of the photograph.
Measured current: 230 A
